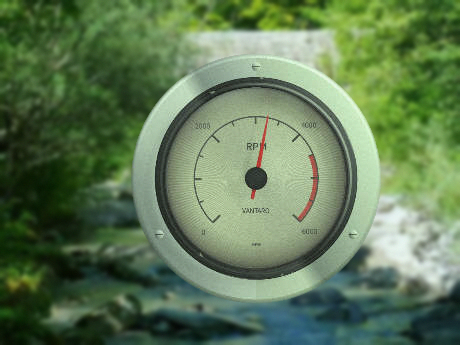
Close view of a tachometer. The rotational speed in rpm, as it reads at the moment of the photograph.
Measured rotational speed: 3250 rpm
